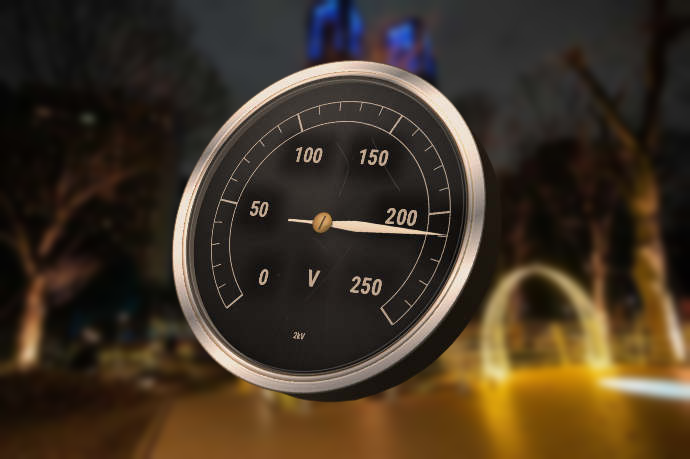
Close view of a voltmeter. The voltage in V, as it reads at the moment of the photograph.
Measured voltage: 210 V
